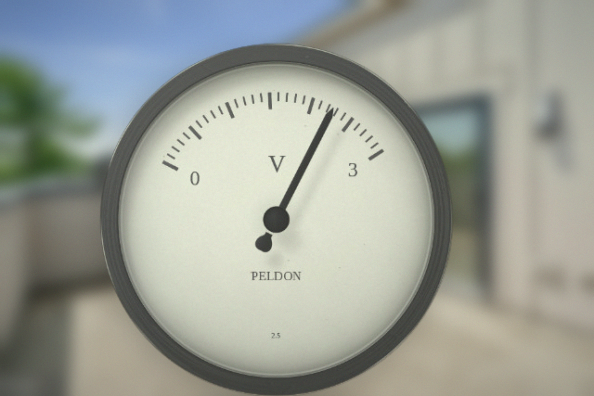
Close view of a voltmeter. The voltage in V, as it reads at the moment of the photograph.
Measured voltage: 2.25 V
